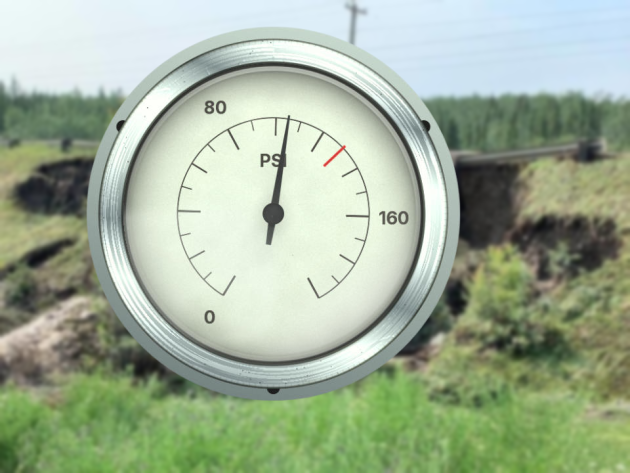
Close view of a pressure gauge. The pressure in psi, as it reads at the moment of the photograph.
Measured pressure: 105 psi
